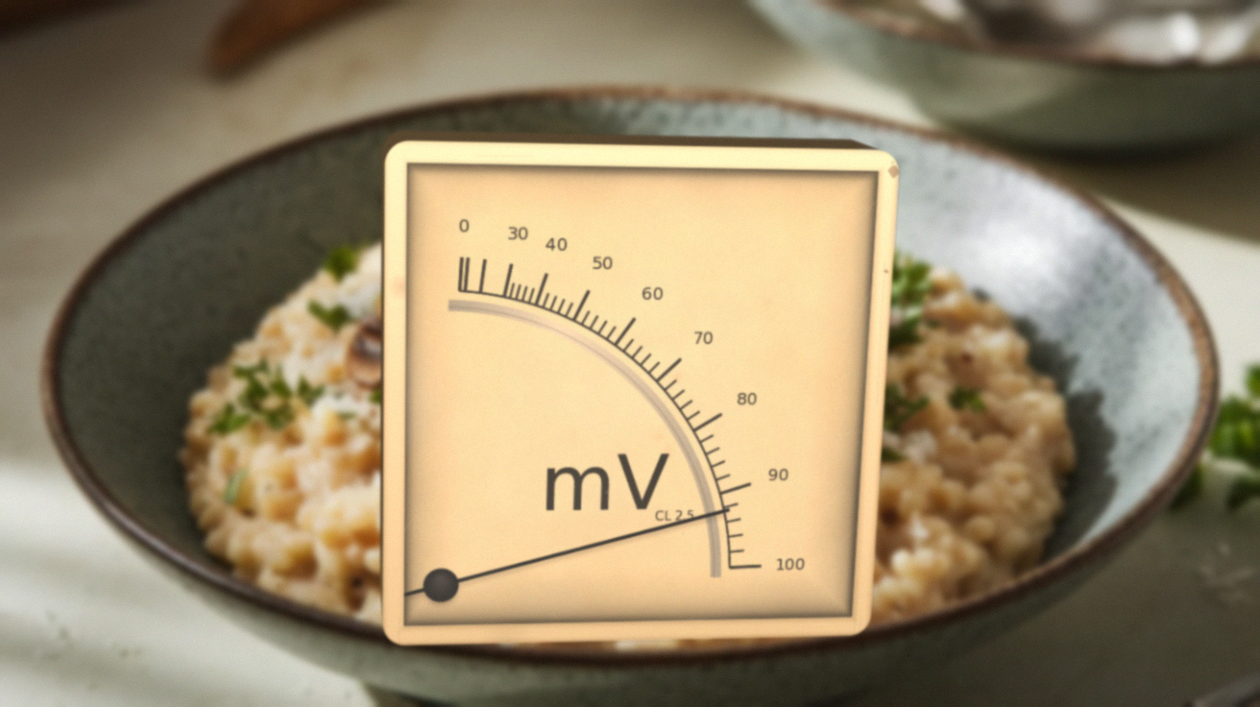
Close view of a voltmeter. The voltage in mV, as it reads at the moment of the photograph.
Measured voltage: 92 mV
